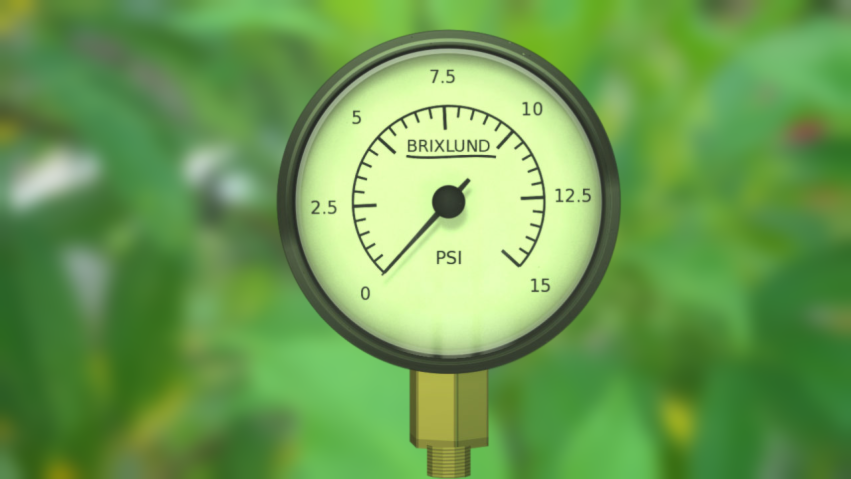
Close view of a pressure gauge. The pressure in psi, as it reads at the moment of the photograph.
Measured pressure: 0 psi
